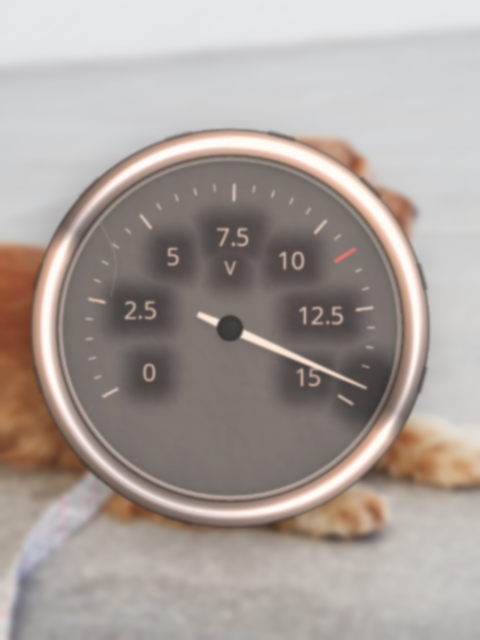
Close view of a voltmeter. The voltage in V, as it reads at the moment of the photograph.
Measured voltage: 14.5 V
